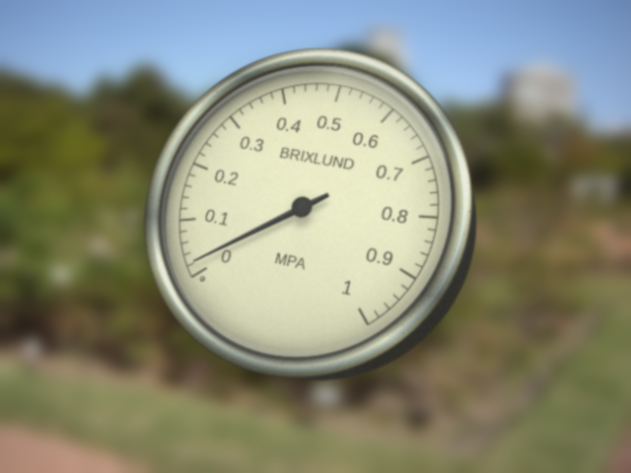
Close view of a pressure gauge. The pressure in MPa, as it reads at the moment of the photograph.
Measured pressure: 0.02 MPa
